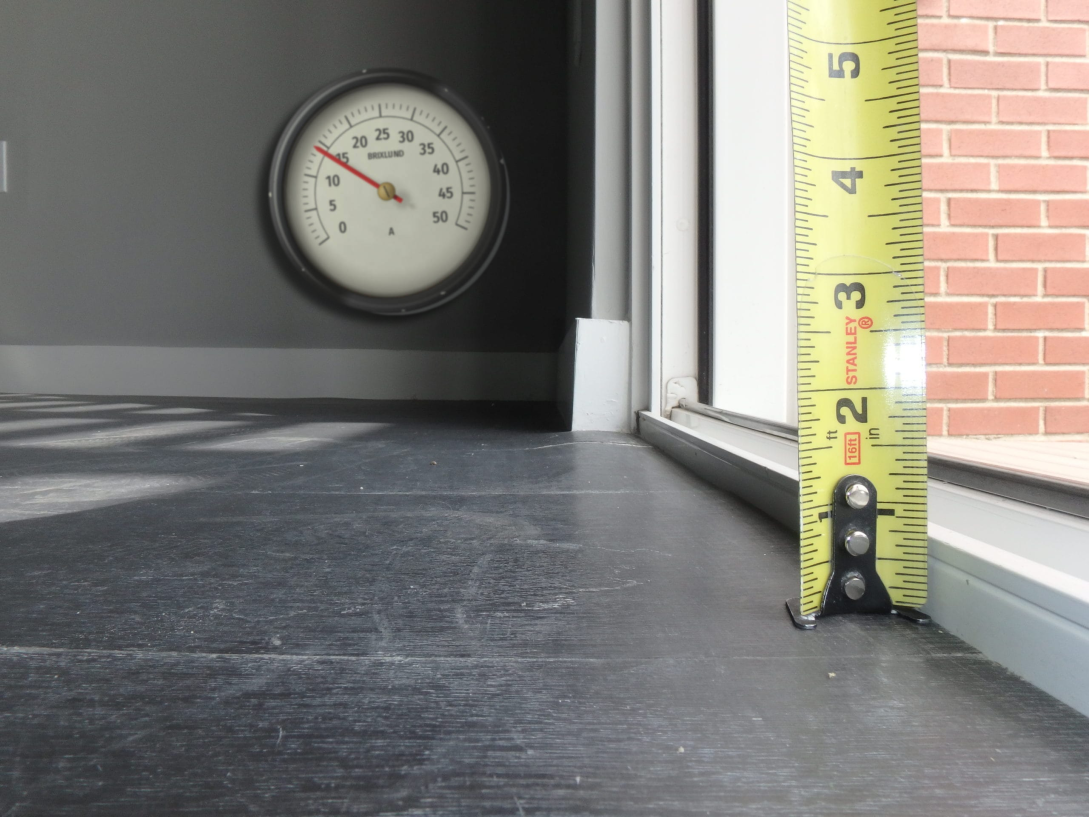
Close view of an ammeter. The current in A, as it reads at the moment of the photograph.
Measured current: 14 A
